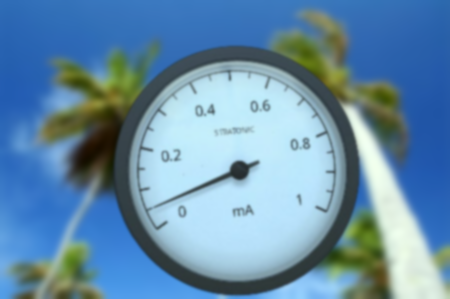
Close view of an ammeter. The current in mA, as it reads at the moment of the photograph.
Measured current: 0.05 mA
